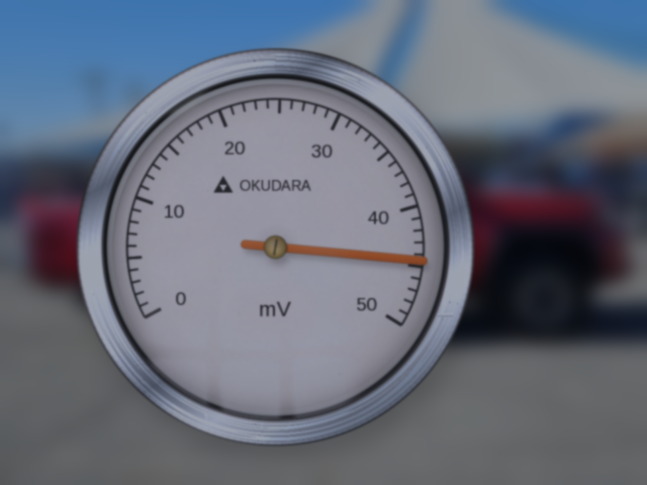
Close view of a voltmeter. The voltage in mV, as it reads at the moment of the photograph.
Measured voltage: 44.5 mV
